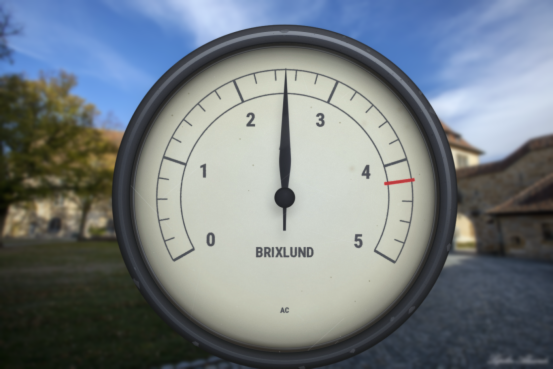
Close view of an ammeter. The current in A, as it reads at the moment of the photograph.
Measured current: 2.5 A
